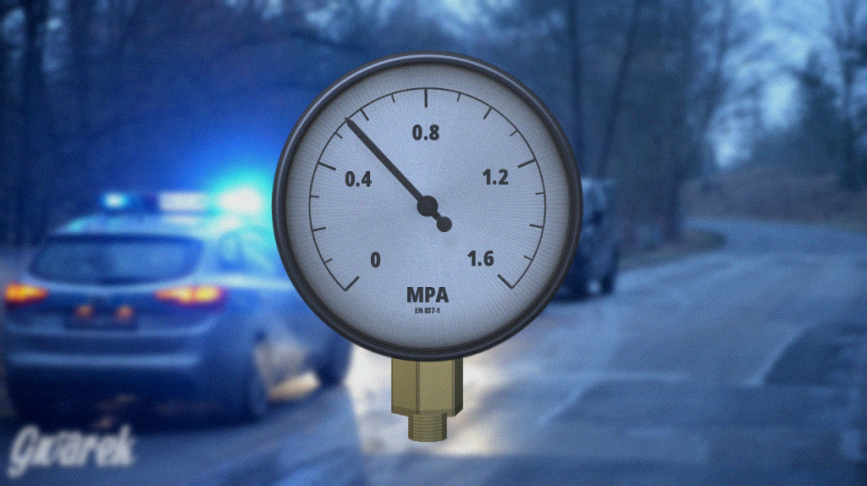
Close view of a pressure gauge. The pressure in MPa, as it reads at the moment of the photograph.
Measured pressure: 0.55 MPa
